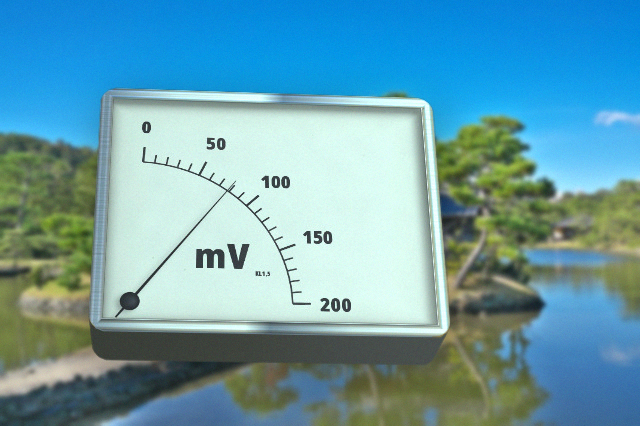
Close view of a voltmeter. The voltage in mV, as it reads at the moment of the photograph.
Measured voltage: 80 mV
